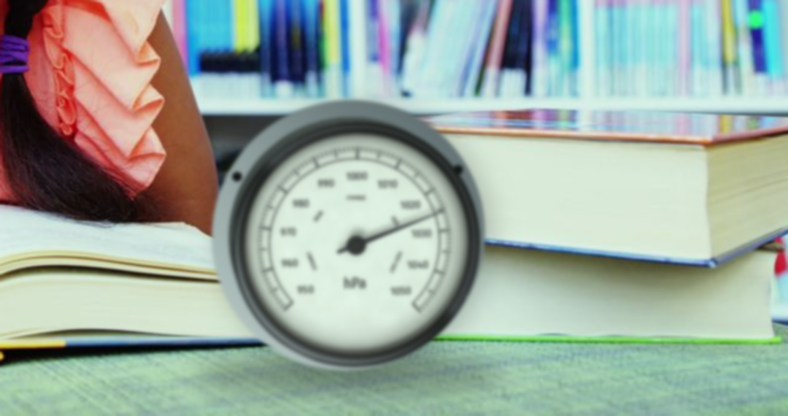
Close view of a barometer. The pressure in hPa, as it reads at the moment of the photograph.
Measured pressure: 1025 hPa
